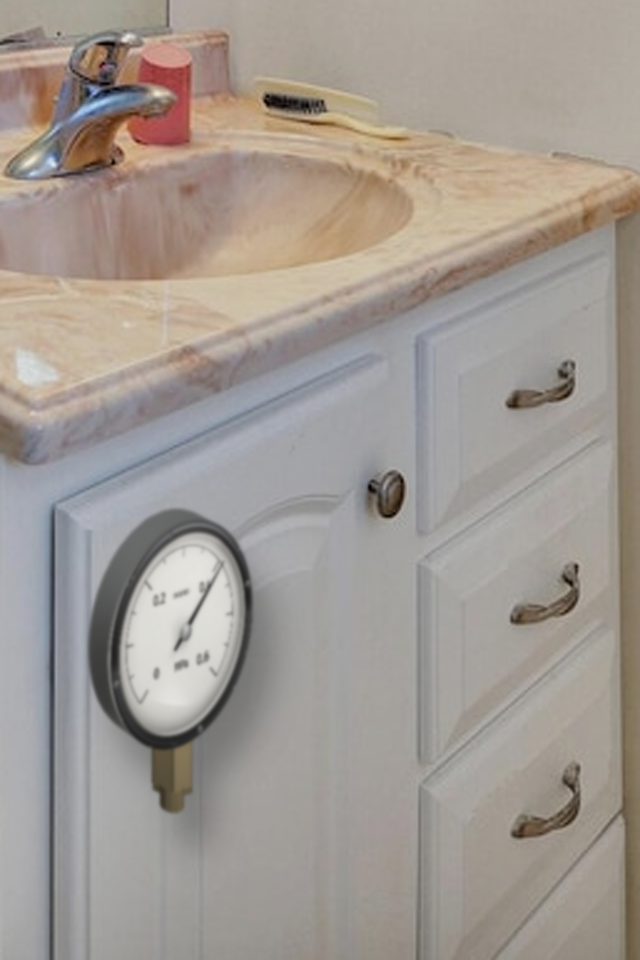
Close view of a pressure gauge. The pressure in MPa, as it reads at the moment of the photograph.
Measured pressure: 0.4 MPa
